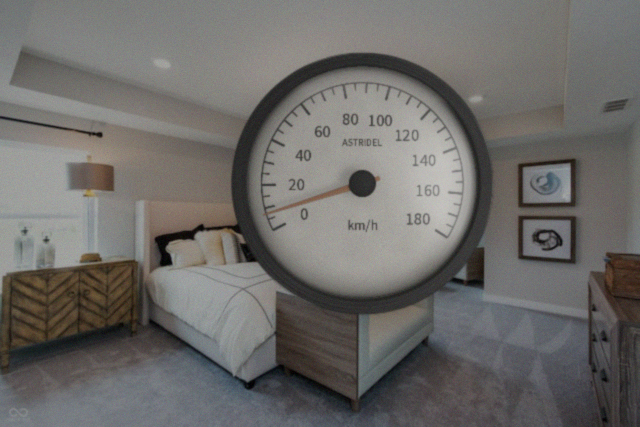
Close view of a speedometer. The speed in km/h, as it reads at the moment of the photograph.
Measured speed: 7.5 km/h
